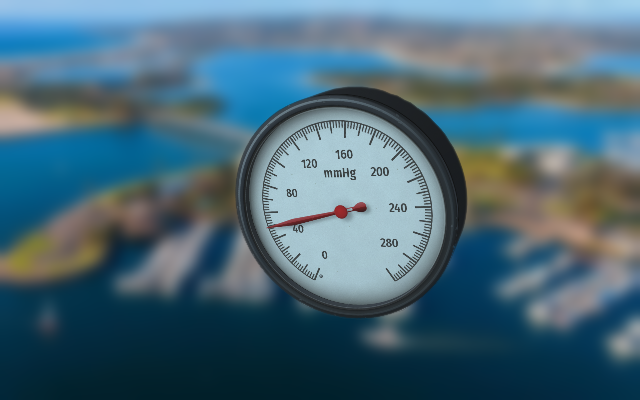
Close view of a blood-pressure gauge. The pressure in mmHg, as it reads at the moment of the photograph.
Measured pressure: 50 mmHg
